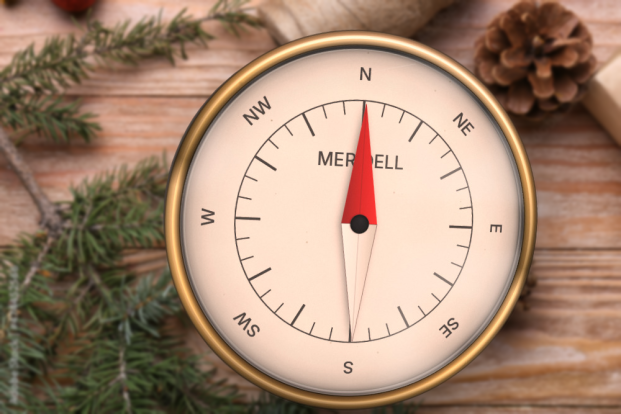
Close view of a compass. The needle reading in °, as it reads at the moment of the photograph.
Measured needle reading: 0 °
